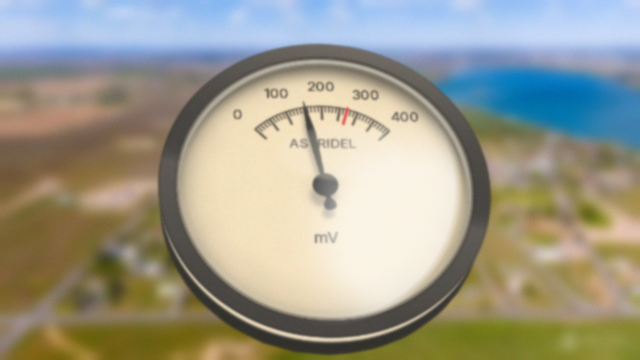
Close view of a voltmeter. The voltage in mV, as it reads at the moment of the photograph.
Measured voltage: 150 mV
